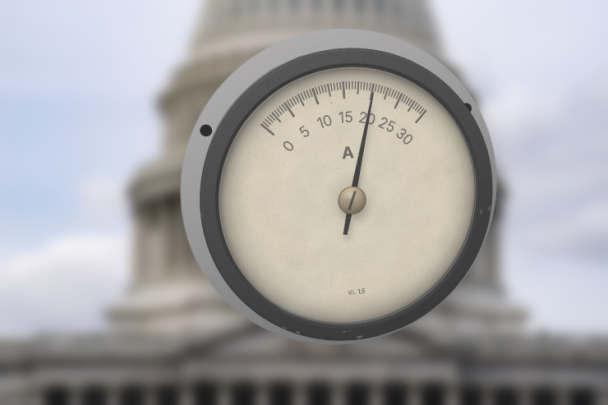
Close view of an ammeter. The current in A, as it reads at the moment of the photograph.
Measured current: 20 A
